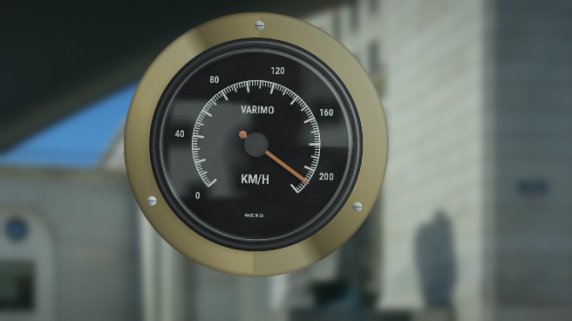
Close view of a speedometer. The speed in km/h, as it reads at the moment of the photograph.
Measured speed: 210 km/h
